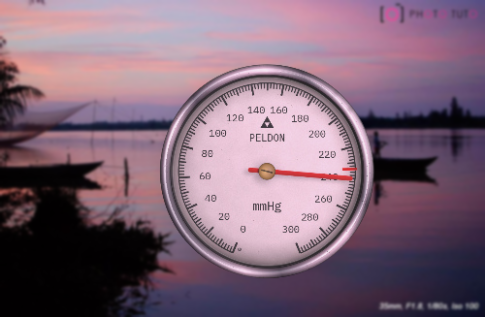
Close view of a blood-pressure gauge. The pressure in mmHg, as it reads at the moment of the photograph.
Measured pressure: 240 mmHg
